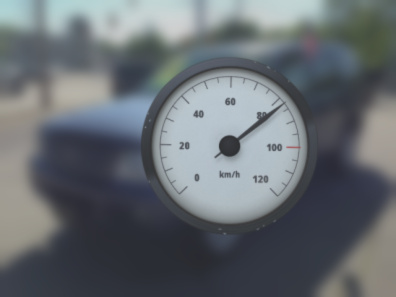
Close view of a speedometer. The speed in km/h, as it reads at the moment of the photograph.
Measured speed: 82.5 km/h
